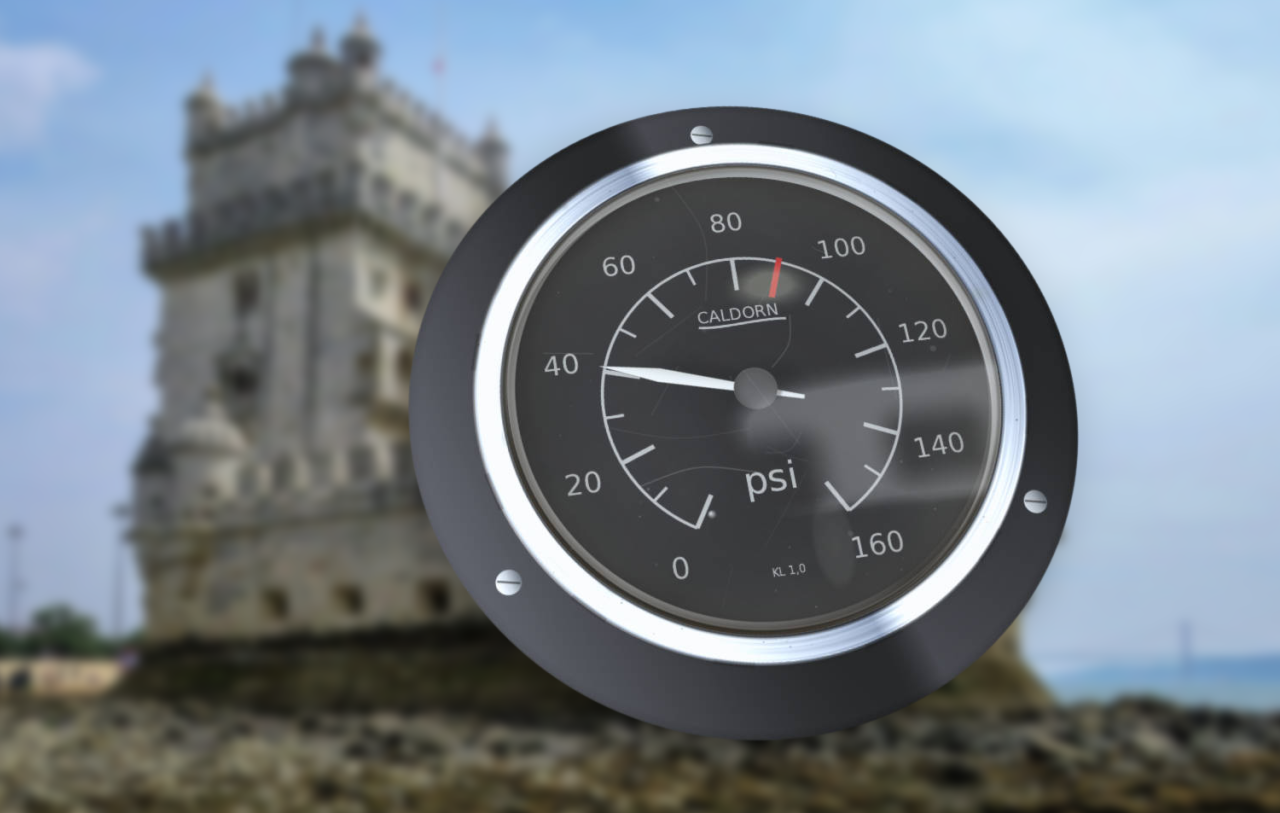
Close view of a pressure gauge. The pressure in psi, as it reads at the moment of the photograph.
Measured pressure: 40 psi
